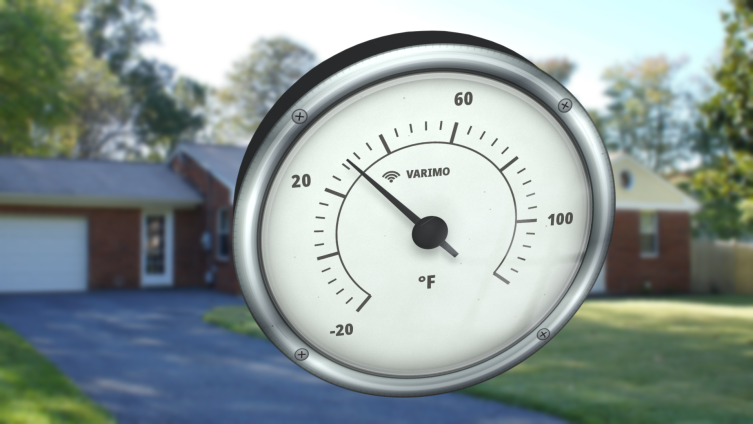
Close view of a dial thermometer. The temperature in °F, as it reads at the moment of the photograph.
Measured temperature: 30 °F
